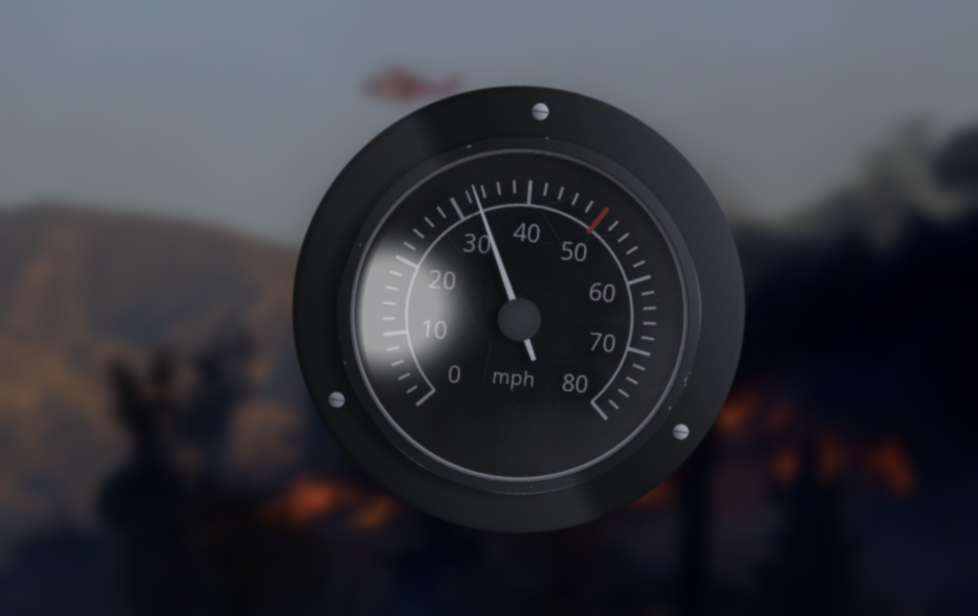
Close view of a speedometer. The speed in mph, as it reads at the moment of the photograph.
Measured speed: 33 mph
